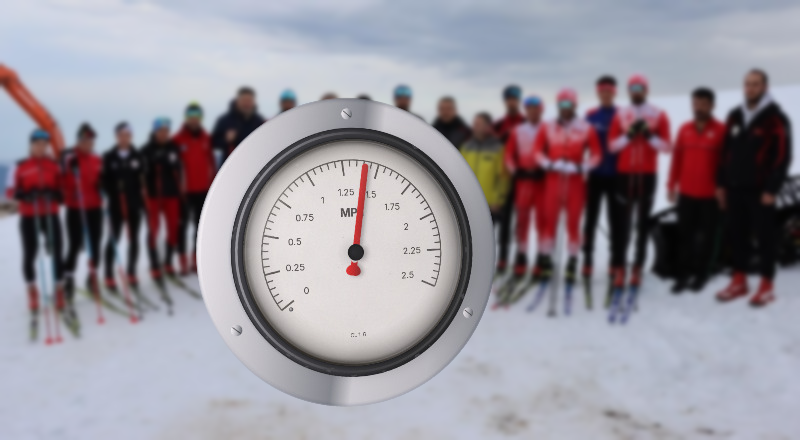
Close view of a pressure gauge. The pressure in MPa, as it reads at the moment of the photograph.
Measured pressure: 1.4 MPa
